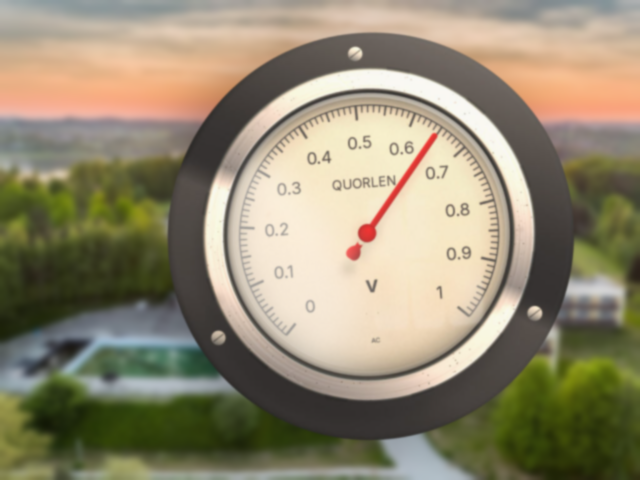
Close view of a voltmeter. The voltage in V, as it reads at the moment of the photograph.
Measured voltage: 0.65 V
